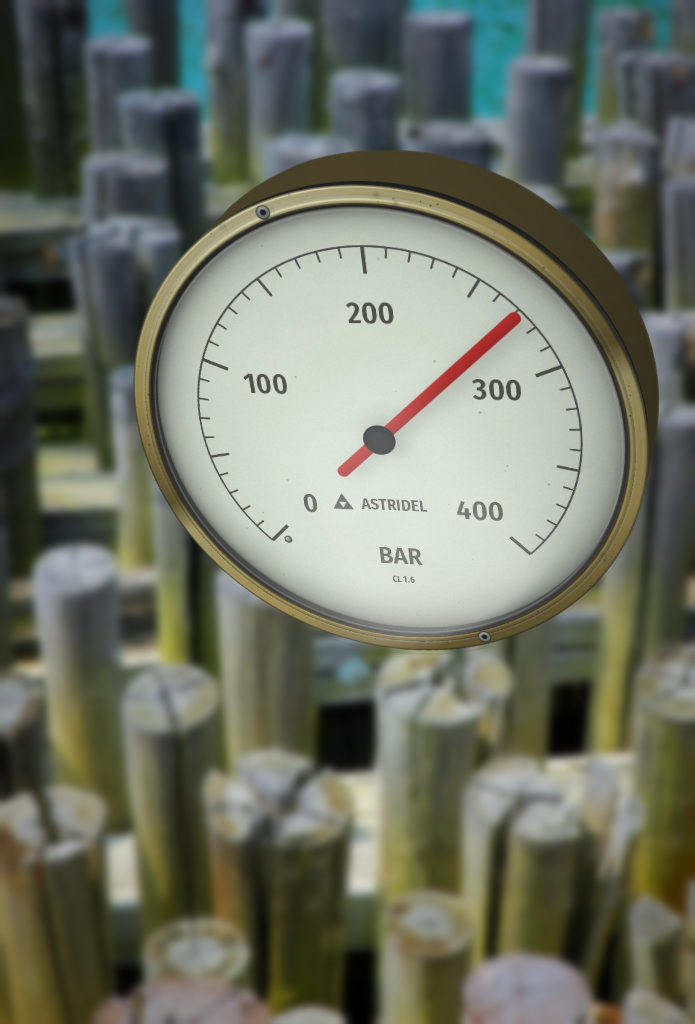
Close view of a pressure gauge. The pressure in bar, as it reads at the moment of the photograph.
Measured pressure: 270 bar
